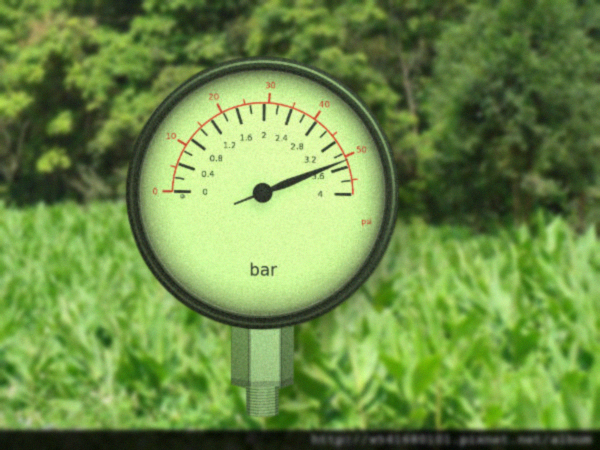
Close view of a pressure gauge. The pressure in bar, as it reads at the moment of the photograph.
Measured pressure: 3.5 bar
